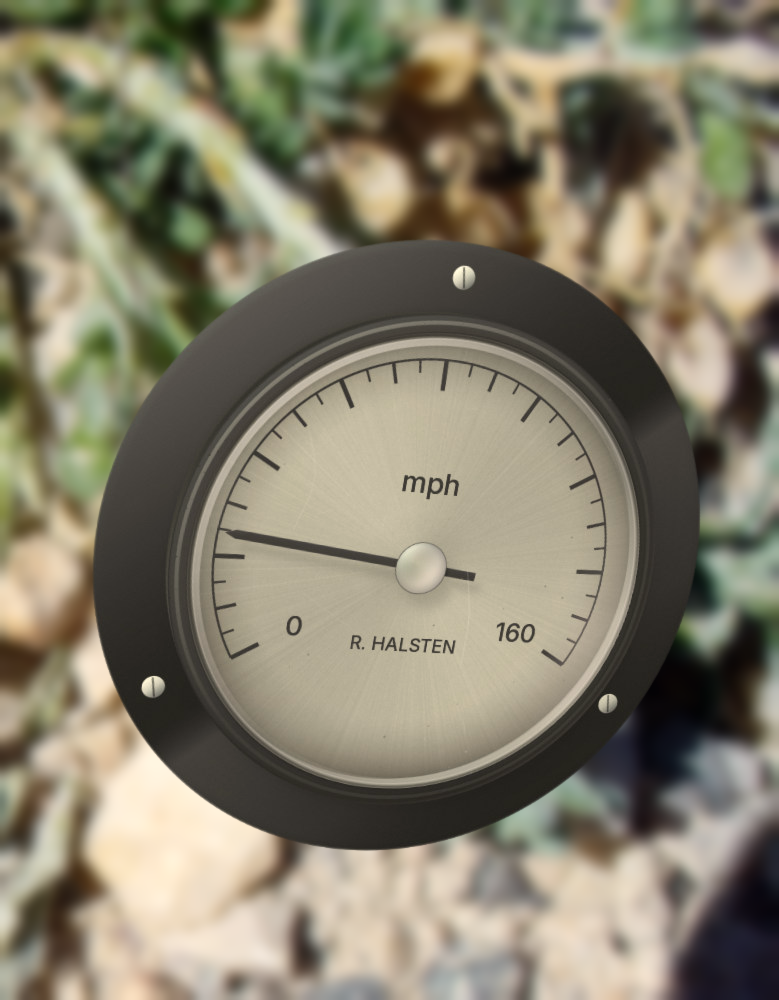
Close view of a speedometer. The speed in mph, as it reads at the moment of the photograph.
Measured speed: 25 mph
